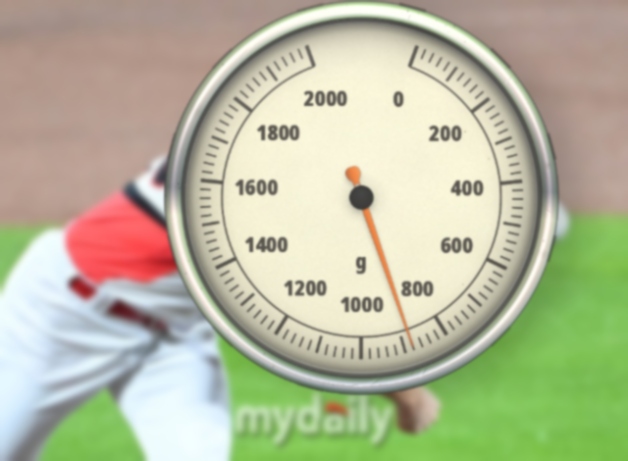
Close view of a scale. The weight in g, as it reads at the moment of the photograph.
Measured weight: 880 g
